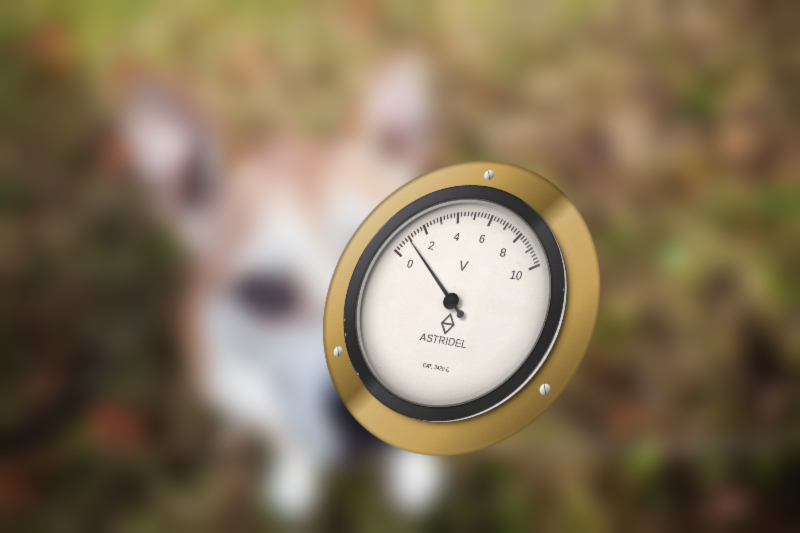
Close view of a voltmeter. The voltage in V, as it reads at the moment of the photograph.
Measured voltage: 1 V
